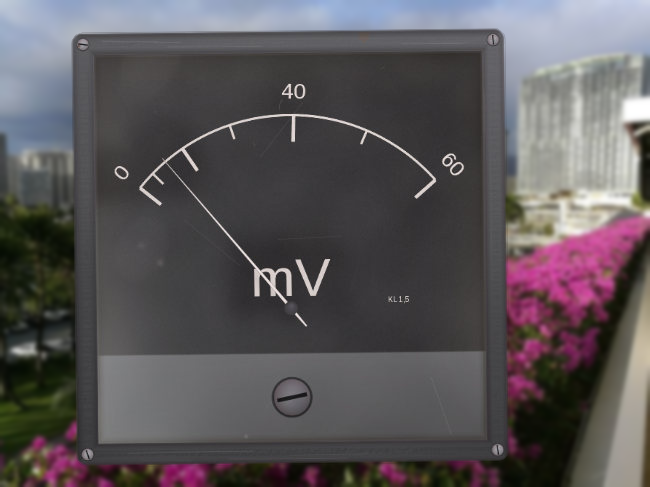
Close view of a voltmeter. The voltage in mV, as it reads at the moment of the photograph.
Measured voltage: 15 mV
